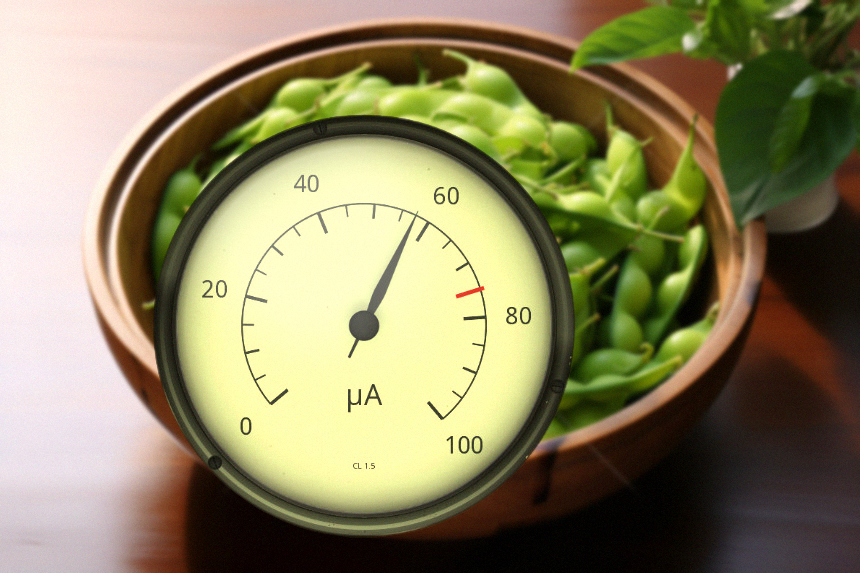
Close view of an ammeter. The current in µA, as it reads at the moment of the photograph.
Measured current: 57.5 µA
